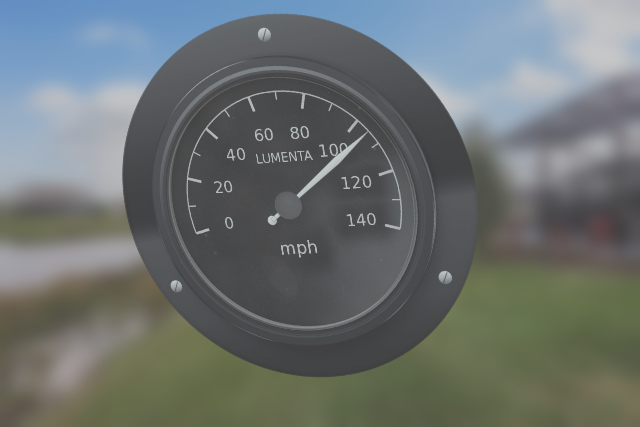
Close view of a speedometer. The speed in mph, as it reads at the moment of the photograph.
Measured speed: 105 mph
